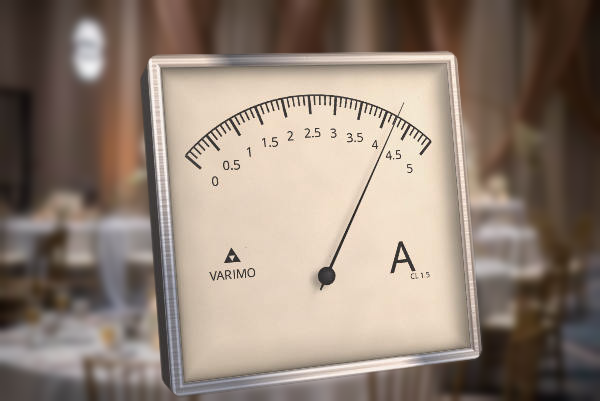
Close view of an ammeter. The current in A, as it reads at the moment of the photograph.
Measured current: 4.2 A
